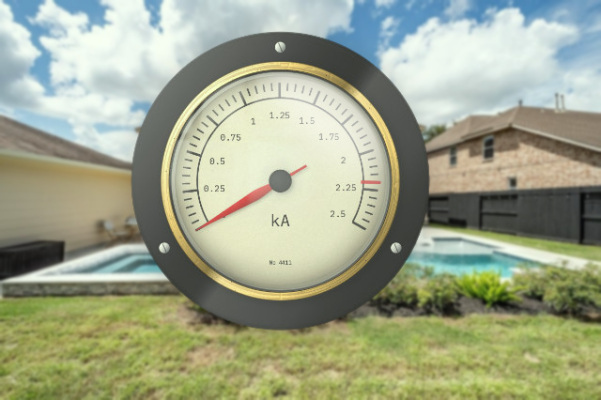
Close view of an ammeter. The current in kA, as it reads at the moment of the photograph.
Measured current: 0 kA
